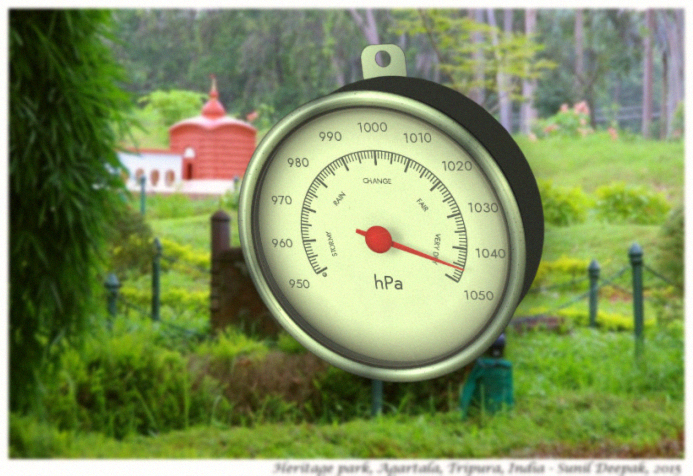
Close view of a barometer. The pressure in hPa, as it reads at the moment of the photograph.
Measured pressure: 1045 hPa
